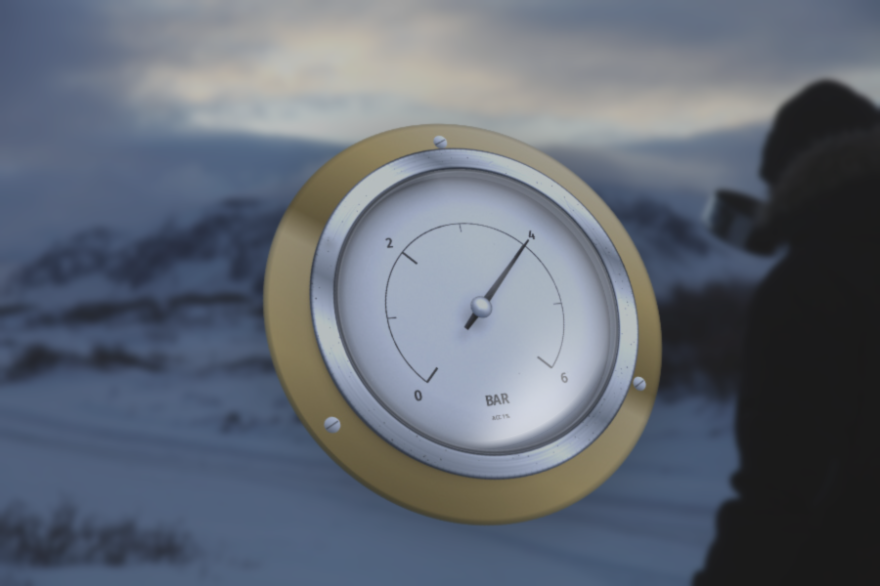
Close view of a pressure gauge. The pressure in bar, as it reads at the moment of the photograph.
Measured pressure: 4 bar
